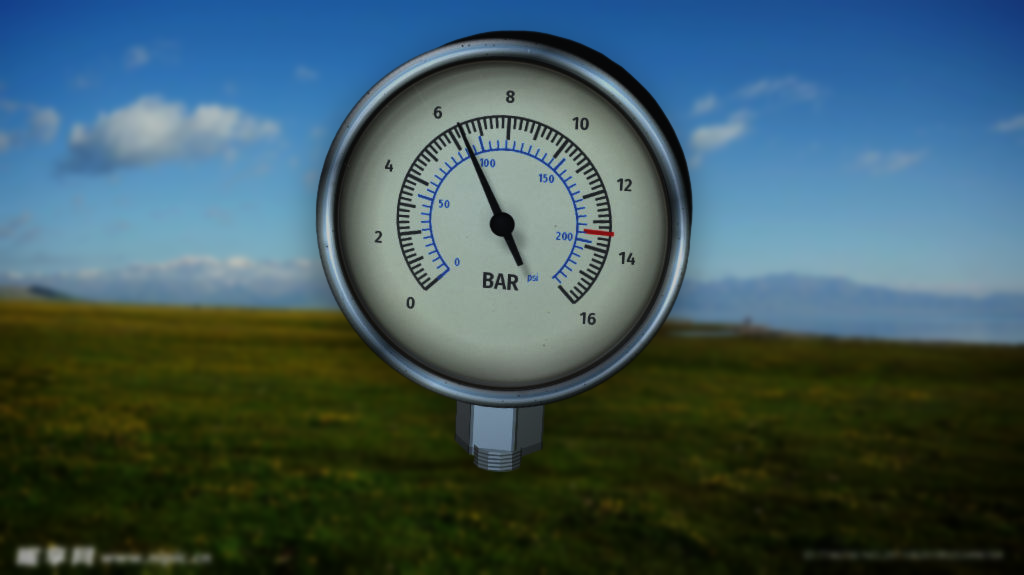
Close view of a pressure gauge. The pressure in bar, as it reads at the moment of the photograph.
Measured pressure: 6.4 bar
